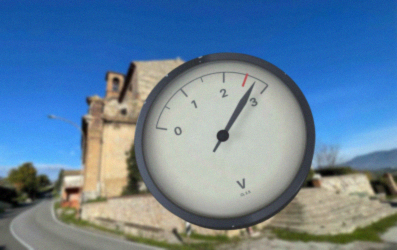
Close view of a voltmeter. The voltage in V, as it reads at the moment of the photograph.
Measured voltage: 2.75 V
